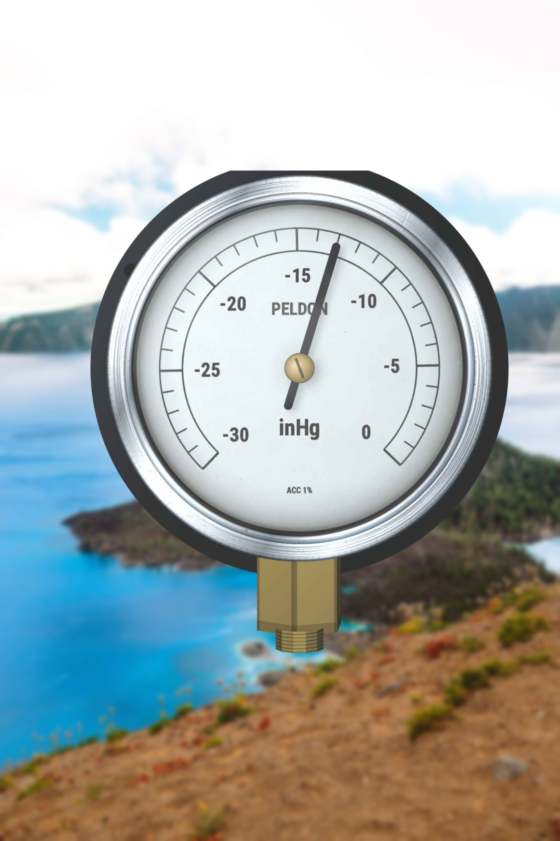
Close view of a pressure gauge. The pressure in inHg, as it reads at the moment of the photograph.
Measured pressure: -13 inHg
